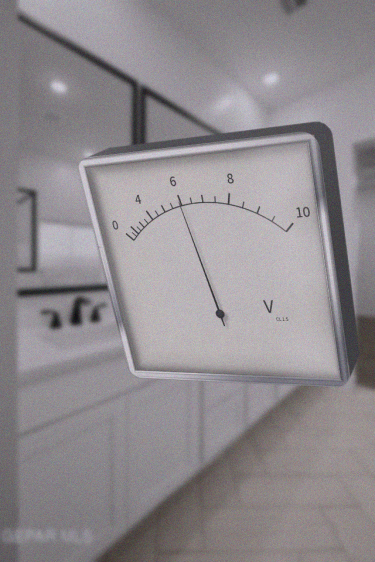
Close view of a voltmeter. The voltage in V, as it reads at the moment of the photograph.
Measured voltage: 6 V
